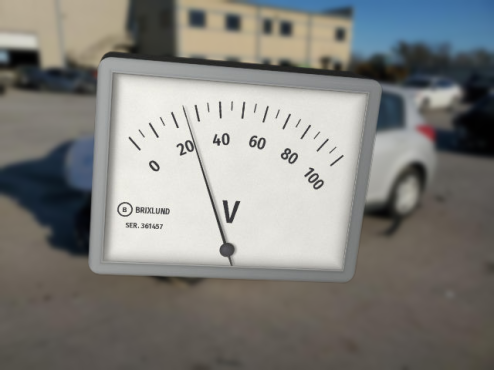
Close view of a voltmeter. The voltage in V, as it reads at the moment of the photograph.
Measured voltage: 25 V
